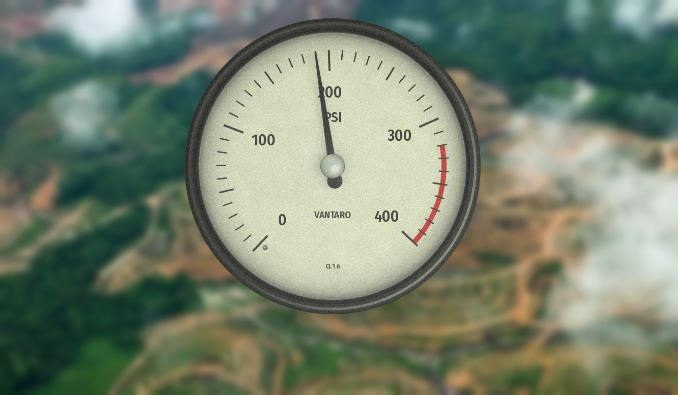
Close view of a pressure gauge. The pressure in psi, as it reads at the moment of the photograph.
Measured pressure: 190 psi
